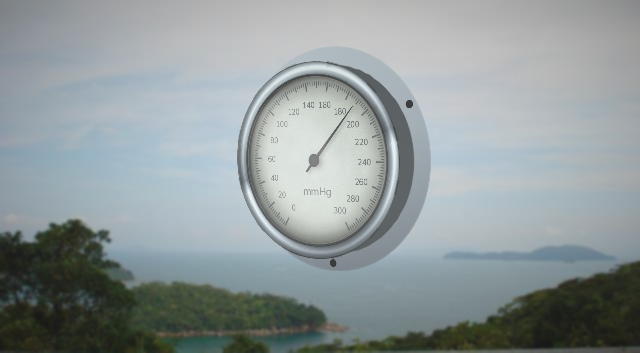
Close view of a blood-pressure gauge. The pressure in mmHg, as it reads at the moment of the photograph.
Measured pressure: 190 mmHg
